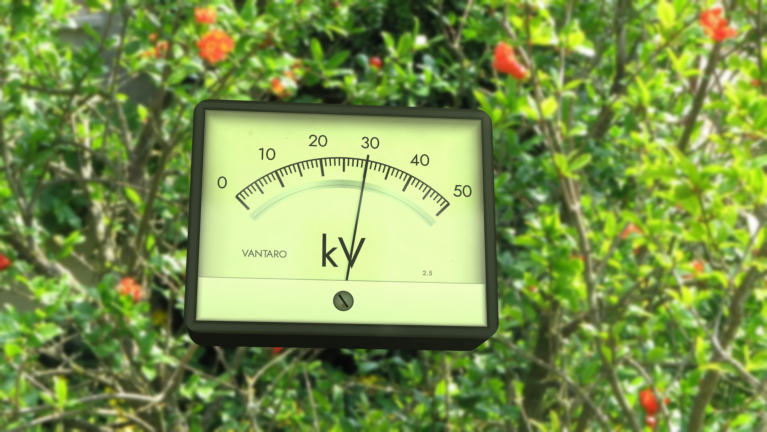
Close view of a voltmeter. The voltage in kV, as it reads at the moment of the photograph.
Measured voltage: 30 kV
